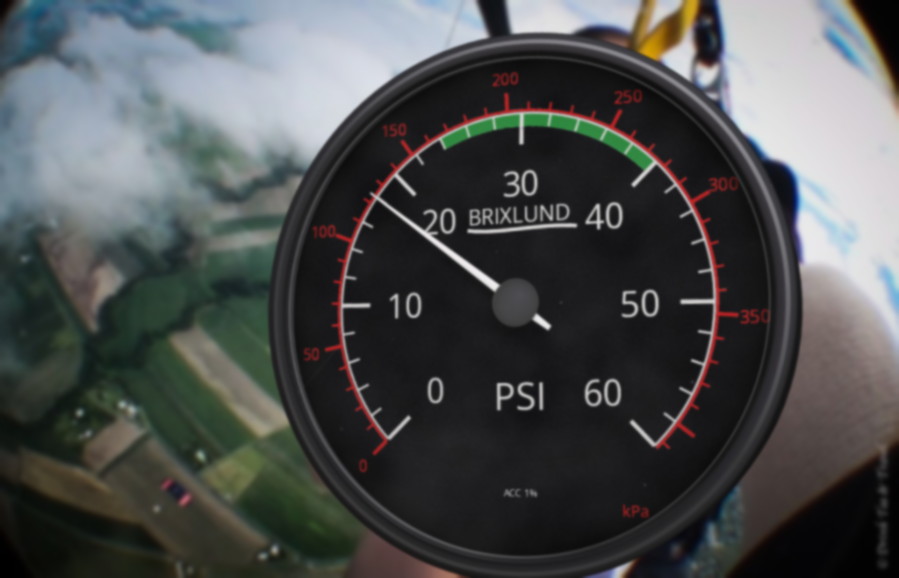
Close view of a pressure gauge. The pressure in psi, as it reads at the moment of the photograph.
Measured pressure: 18 psi
